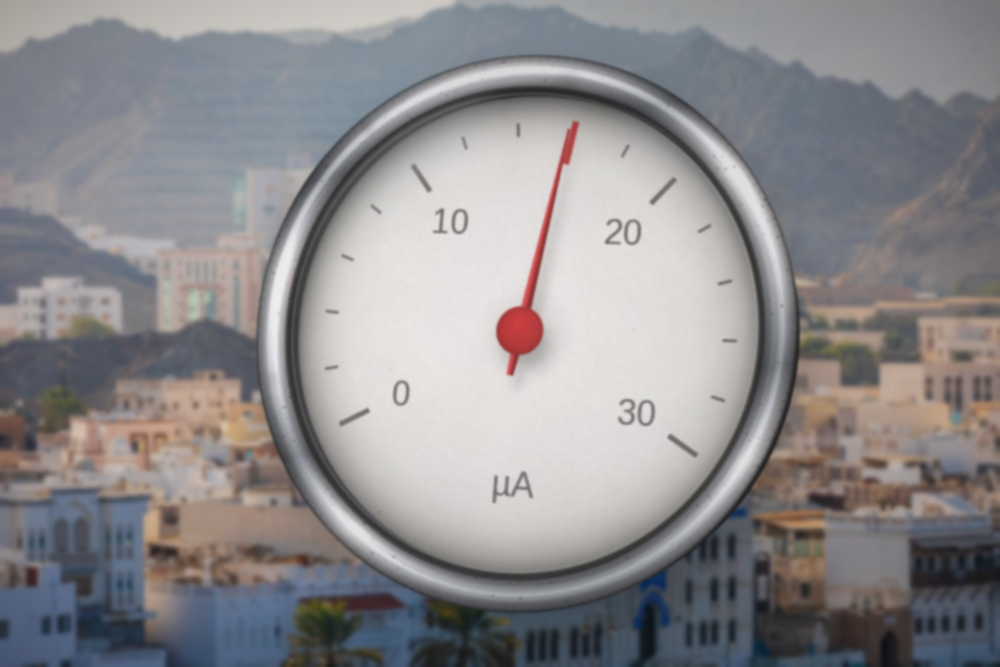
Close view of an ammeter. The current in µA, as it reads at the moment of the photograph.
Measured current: 16 µA
